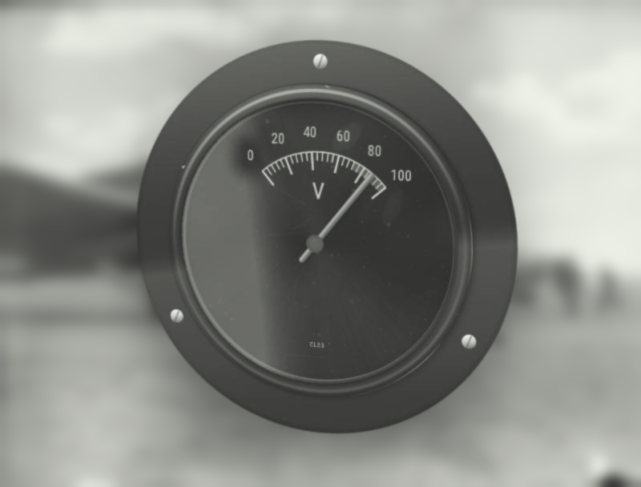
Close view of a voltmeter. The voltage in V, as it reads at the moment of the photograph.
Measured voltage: 88 V
